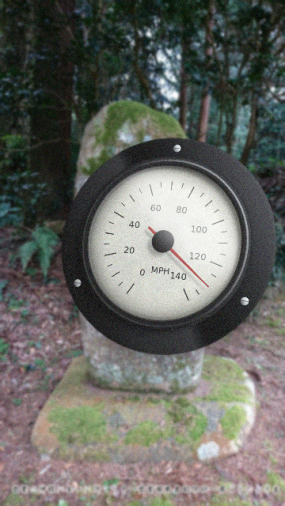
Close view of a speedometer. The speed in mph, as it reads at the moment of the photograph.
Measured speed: 130 mph
